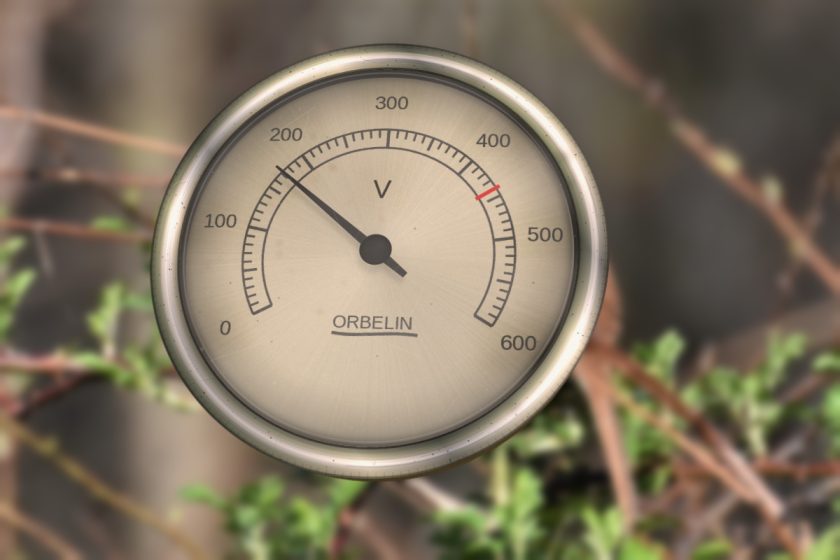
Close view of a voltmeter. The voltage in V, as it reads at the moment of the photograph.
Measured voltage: 170 V
